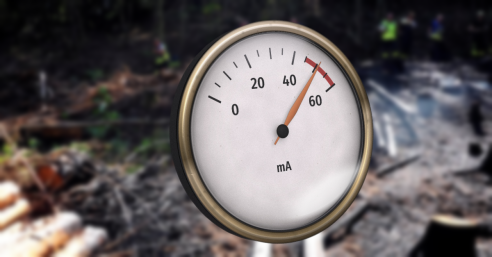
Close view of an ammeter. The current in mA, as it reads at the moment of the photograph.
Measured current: 50 mA
